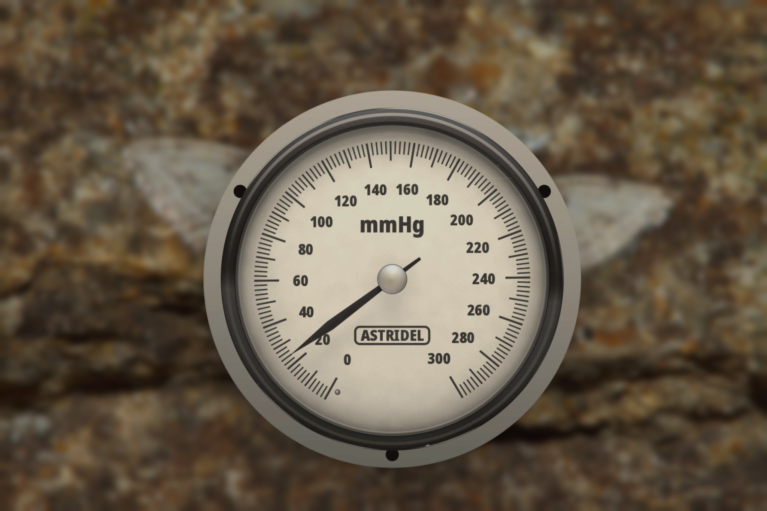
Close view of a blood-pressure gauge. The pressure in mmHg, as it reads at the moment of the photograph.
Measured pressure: 24 mmHg
